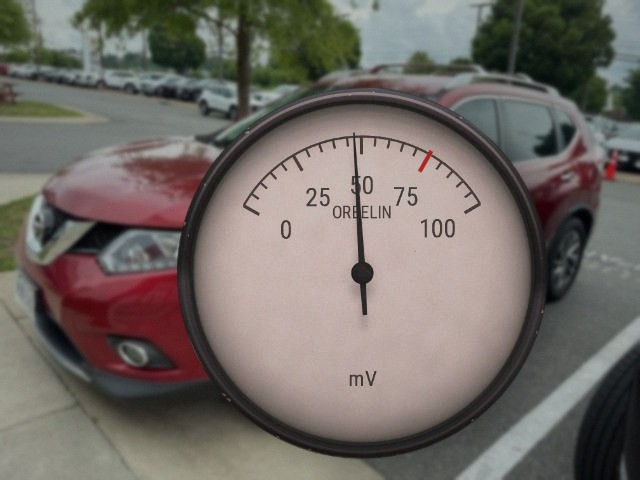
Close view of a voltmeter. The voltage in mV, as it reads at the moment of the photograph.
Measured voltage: 47.5 mV
